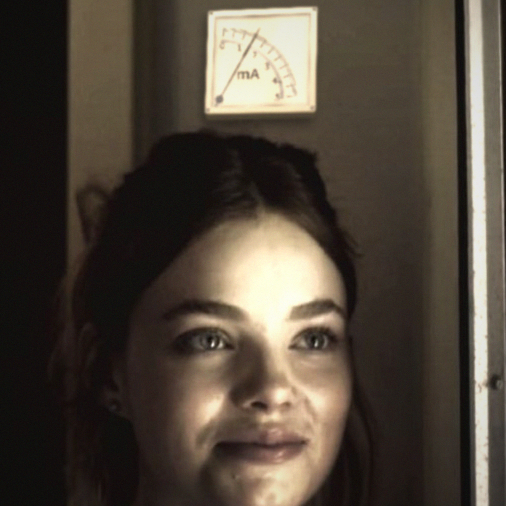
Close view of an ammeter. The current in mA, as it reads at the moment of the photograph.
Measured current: 1.5 mA
